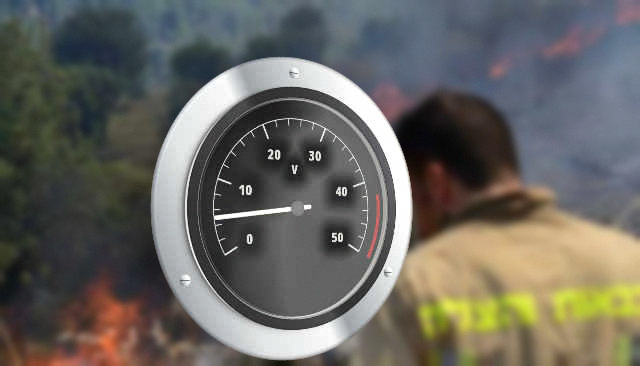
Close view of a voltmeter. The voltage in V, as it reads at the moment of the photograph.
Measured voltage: 5 V
